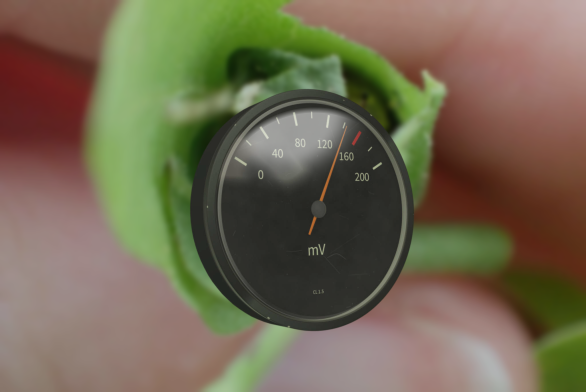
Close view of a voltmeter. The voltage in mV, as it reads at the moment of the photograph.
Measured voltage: 140 mV
